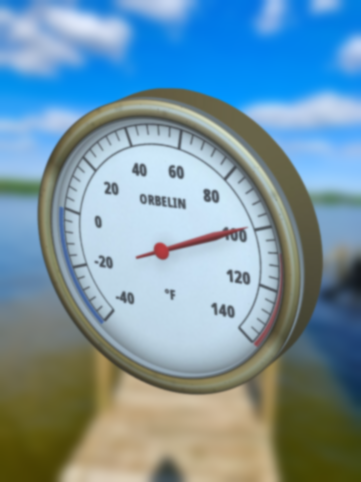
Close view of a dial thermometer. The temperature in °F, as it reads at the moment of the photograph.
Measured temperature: 98 °F
